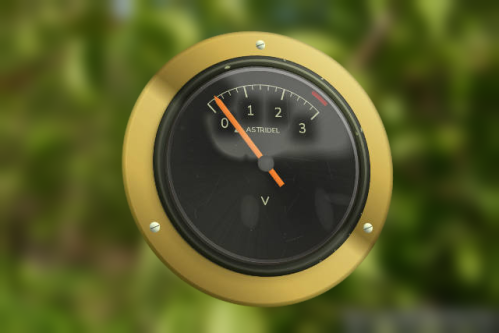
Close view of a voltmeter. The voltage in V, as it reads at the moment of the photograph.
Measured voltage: 0.2 V
